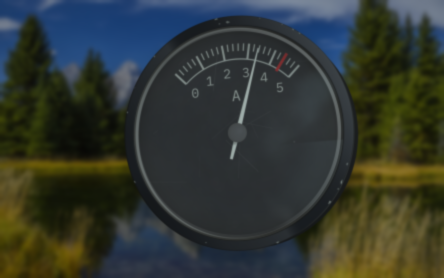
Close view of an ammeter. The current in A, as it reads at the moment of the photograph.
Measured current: 3.4 A
